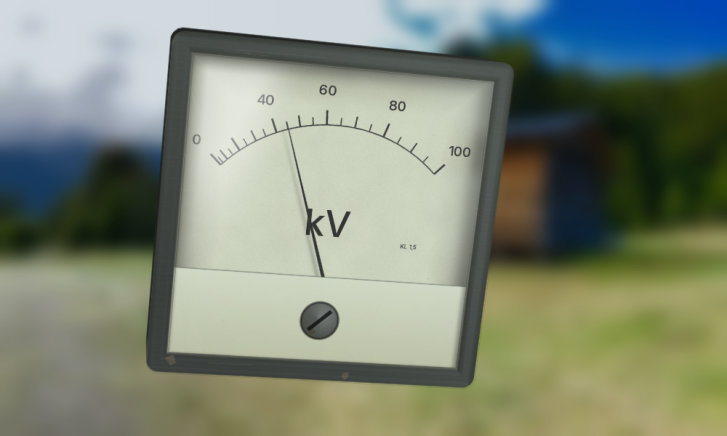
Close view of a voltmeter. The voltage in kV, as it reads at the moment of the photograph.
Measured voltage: 45 kV
